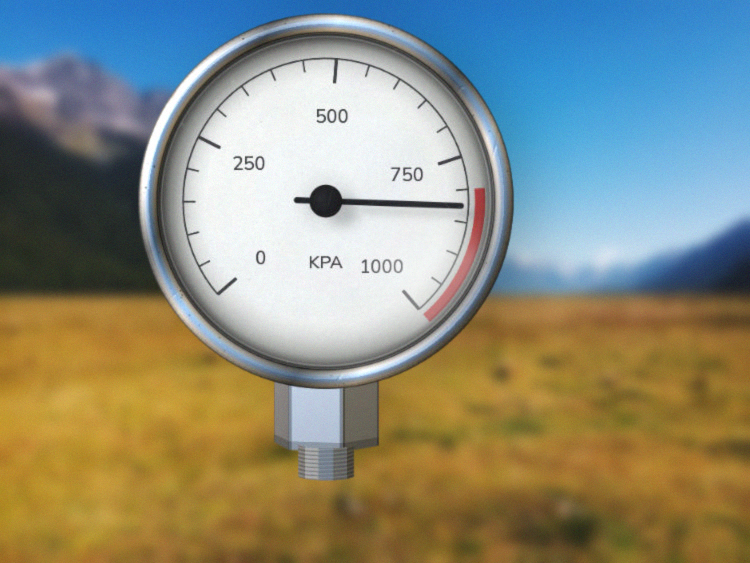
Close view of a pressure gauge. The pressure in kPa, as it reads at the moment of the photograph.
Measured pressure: 825 kPa
